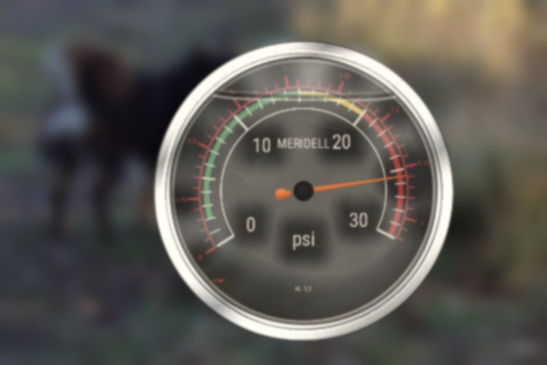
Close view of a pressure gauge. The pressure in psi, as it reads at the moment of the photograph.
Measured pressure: 25.5 psi
